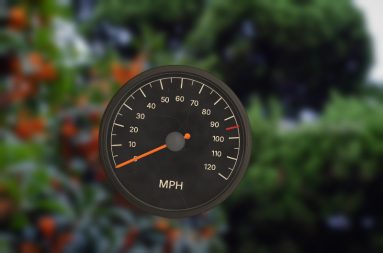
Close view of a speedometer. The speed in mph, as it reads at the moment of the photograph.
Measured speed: 0 mph
